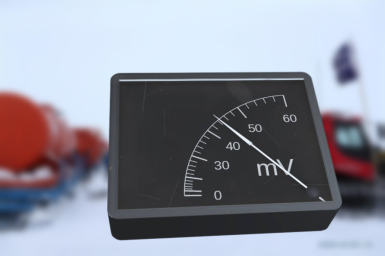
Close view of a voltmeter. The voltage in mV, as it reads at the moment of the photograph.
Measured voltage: 44 mV
